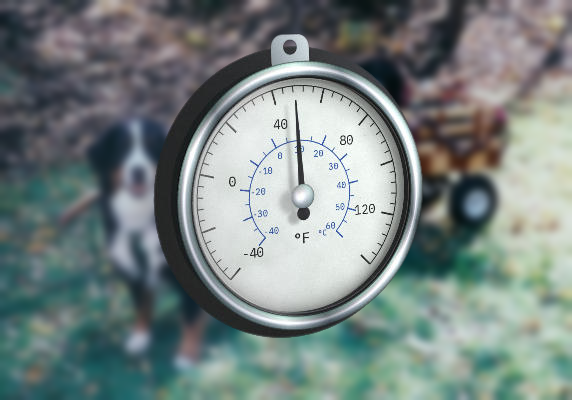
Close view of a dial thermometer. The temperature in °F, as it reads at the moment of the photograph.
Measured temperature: 48 °F
